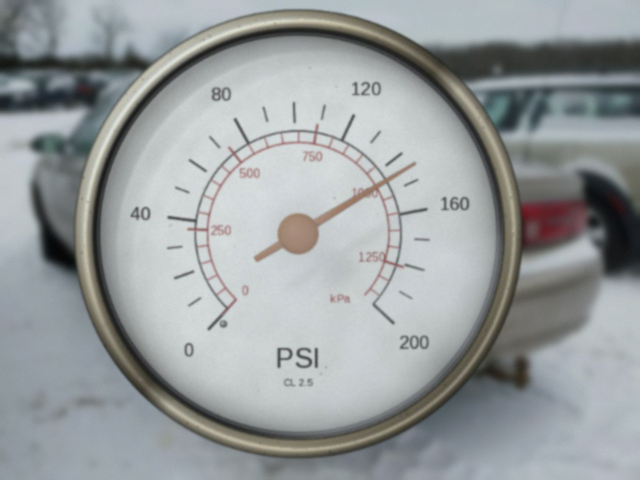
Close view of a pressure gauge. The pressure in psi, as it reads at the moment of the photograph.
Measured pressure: 145 psi
